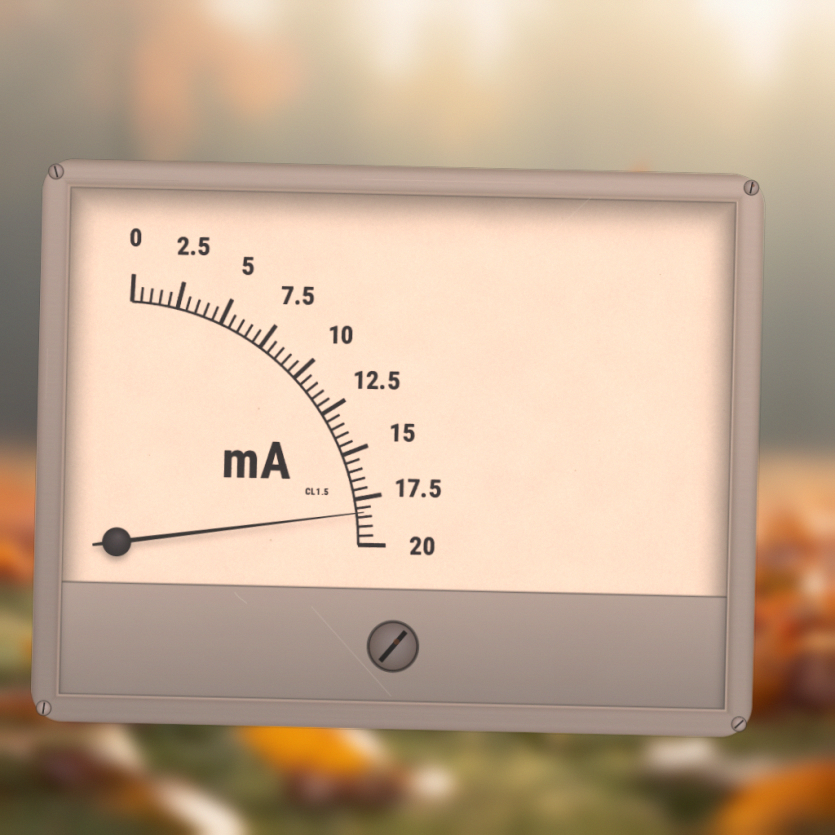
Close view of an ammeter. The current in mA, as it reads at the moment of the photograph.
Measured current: 18.25 mA
